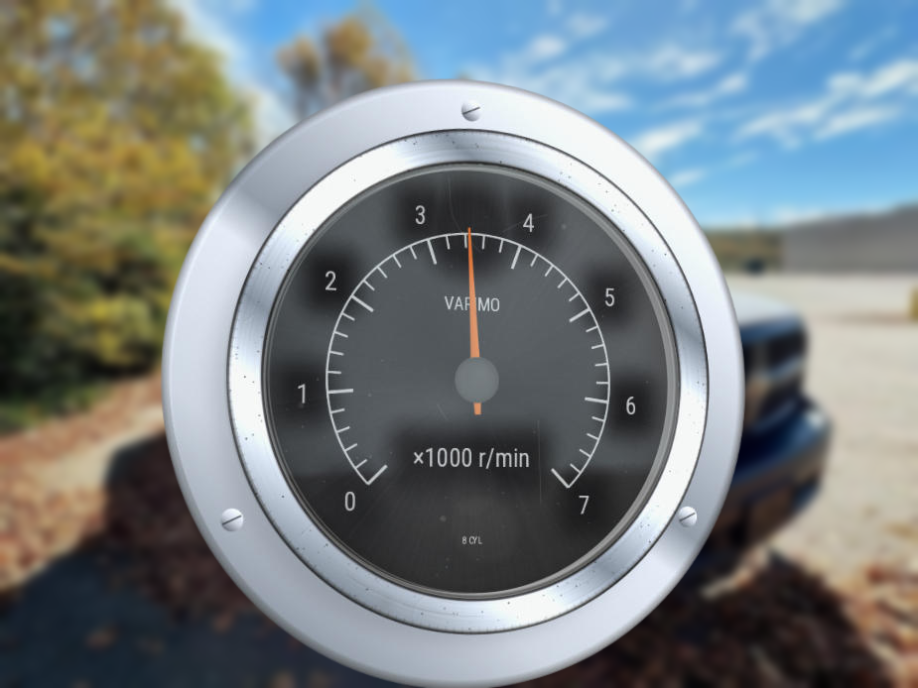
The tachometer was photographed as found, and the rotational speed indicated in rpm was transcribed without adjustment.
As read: 3400 rpm
